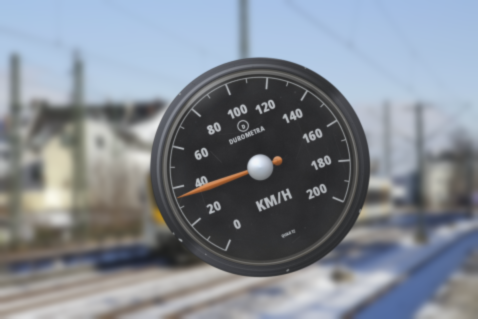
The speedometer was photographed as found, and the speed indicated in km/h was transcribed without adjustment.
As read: 35 km/h
